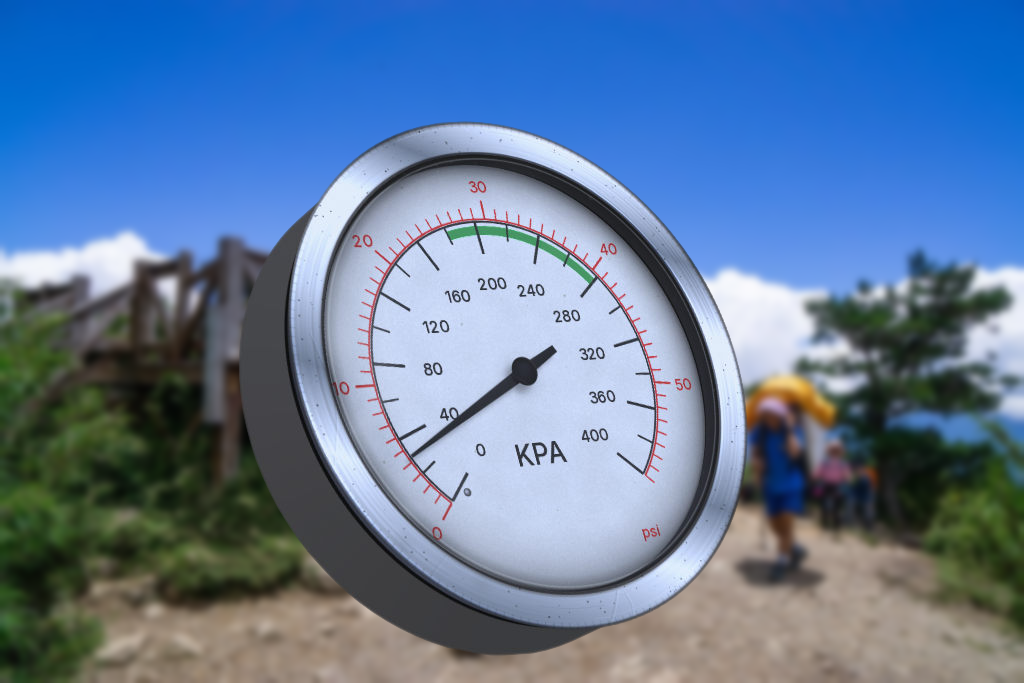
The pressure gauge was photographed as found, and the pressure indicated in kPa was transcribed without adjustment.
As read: 30 kPa
